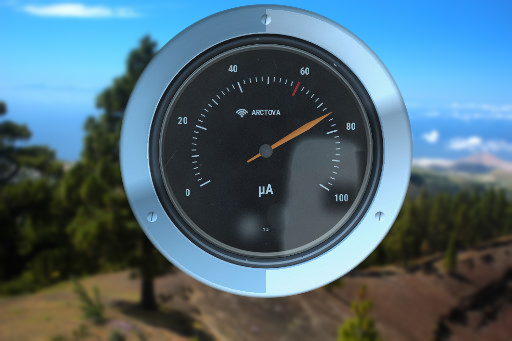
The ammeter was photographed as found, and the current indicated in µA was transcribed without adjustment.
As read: 74 µA
